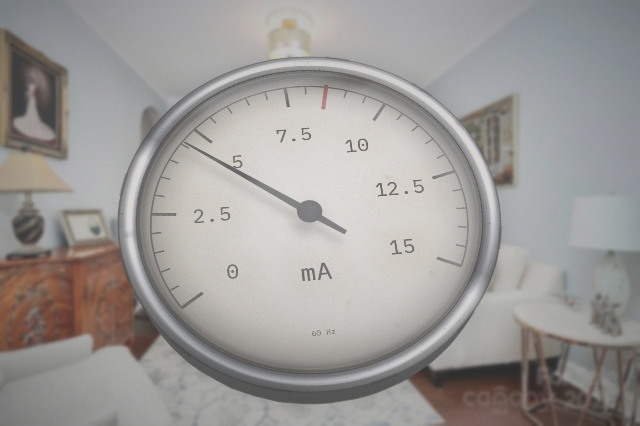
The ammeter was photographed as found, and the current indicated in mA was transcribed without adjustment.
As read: 4.5 mA
